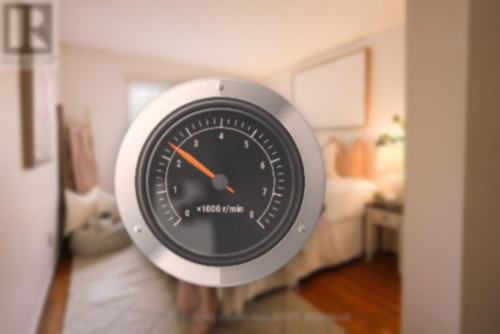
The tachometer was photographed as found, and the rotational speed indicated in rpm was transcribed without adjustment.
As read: 2400 rpm
